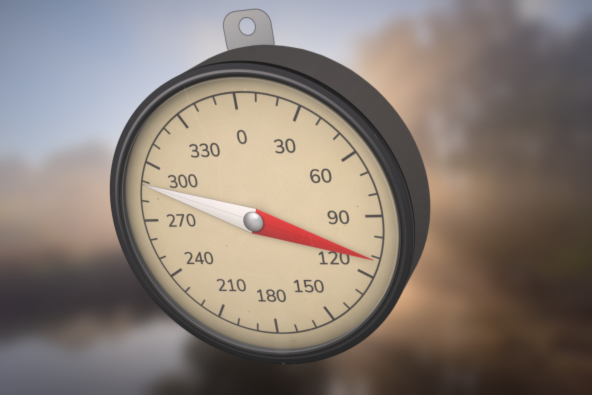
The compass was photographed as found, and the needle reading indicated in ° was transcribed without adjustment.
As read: 110 °
